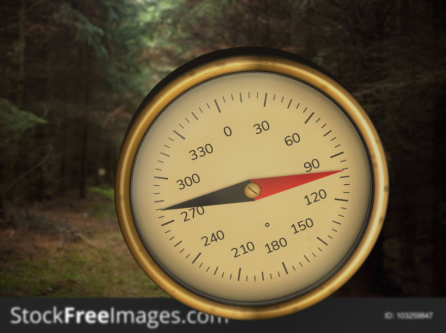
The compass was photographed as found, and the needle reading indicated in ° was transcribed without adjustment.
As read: 100 °
